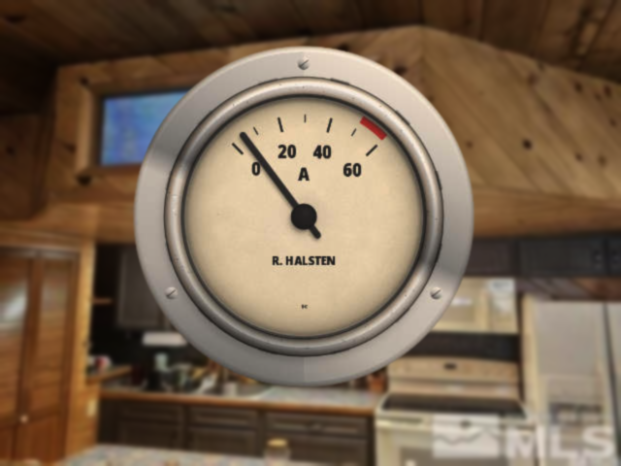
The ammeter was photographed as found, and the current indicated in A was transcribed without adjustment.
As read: 5 A
